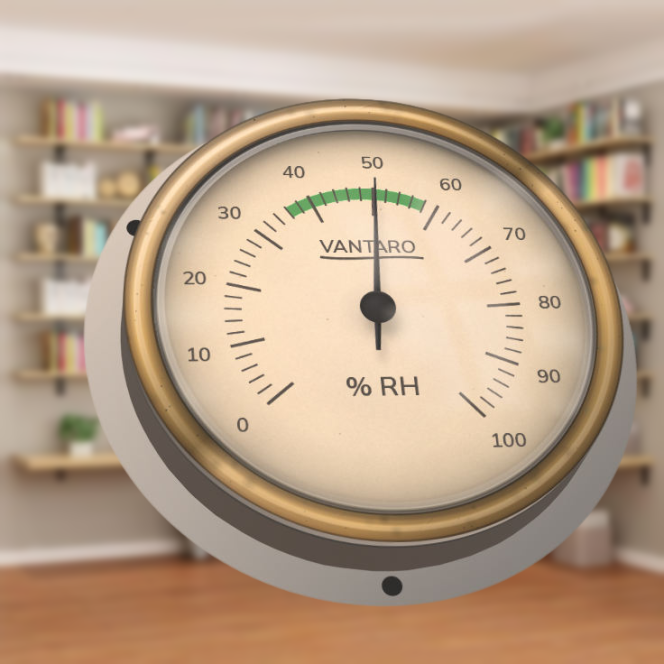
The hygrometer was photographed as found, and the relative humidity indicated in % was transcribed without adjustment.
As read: 50 %
